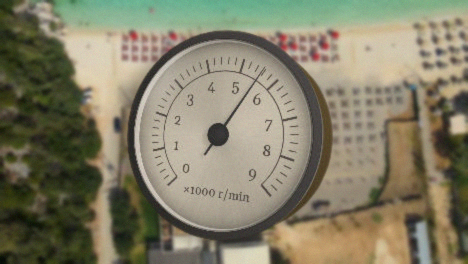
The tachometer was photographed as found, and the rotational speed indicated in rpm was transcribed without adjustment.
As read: 5600 rpm
